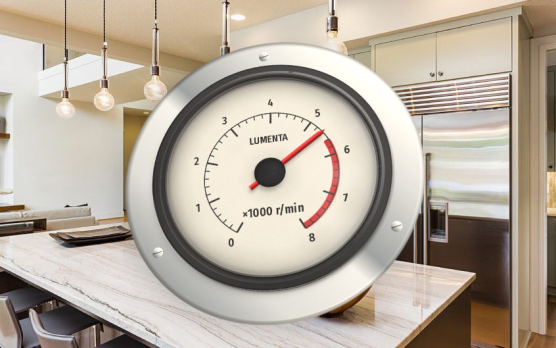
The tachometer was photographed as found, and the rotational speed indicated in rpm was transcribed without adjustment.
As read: 5400 rpm
